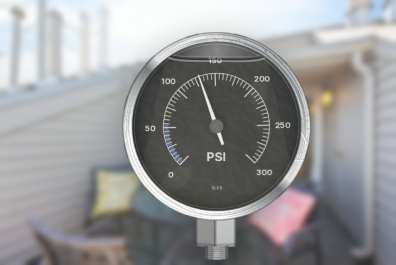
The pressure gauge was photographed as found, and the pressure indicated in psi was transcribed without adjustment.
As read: 130 psi
